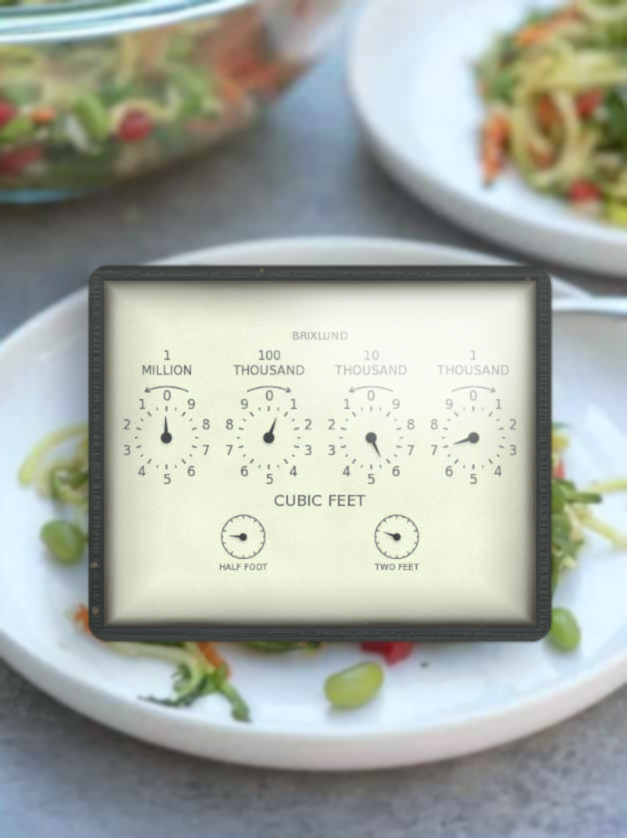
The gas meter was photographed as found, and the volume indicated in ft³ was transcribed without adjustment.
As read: 5700 ft³
